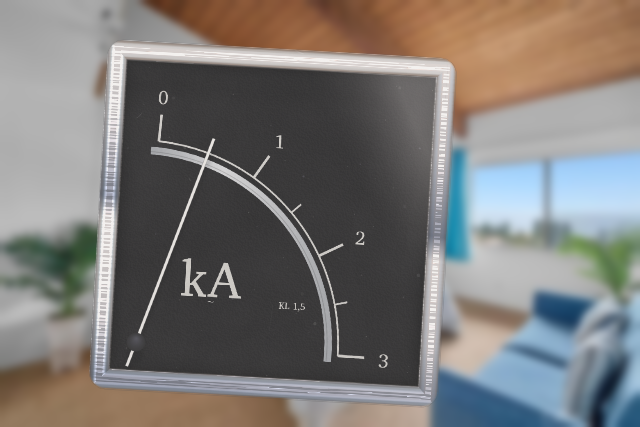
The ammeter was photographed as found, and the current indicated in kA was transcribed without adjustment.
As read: 0.5 kA
